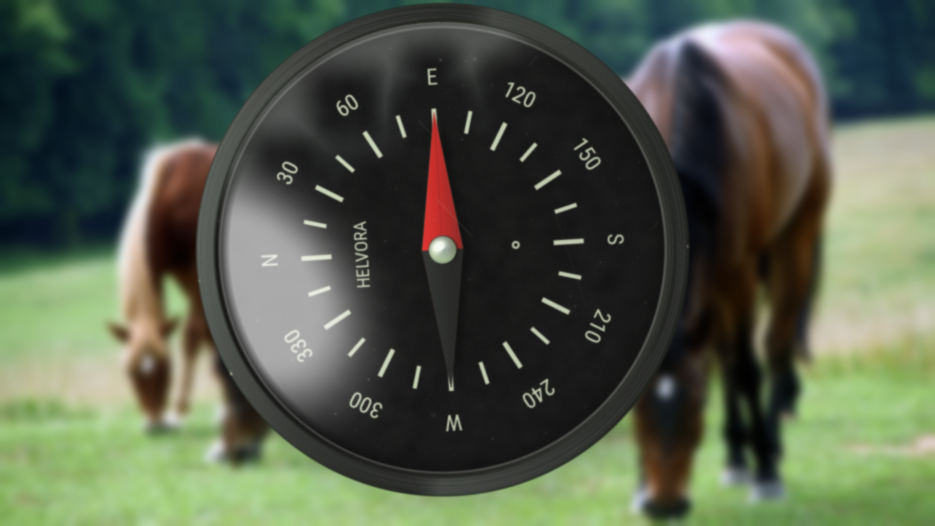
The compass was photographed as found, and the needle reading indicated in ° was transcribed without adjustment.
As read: 90 °
